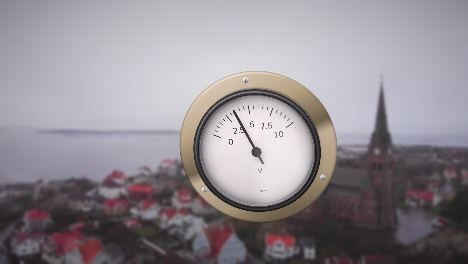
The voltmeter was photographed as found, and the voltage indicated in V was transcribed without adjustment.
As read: 3.5 V
